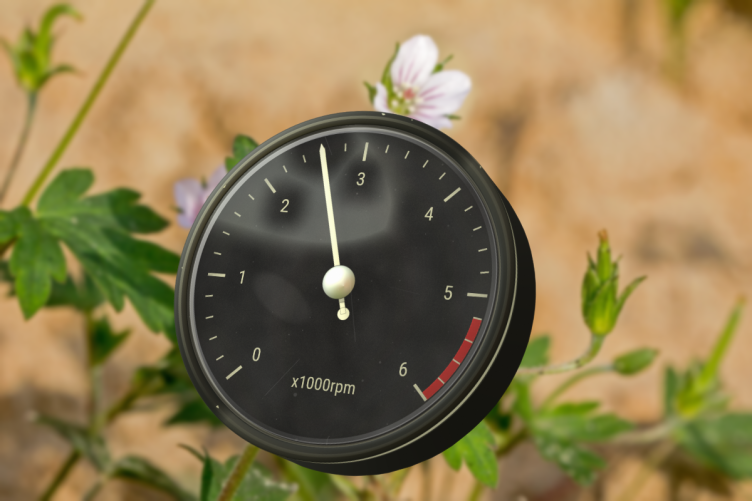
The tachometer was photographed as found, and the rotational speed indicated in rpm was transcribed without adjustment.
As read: 2600 rpm
